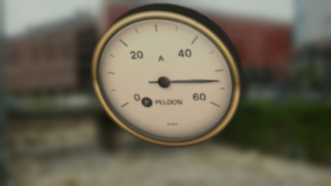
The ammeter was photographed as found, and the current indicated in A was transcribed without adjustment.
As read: 52.5 A
